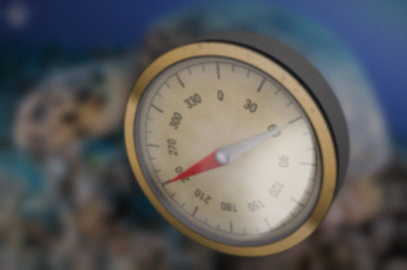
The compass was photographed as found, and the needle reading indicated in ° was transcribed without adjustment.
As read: 240 °
